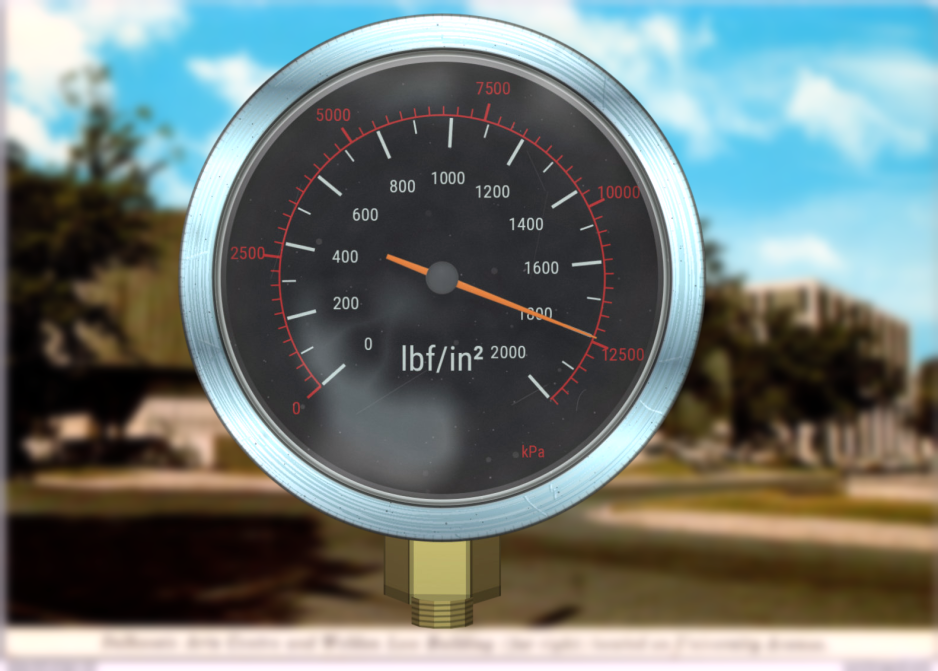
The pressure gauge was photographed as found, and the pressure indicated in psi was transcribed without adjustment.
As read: 1800 psi
